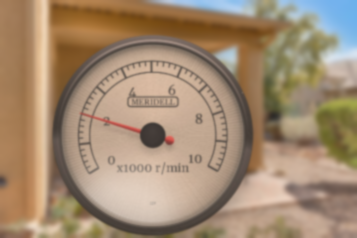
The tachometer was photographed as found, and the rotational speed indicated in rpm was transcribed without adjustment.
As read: 2000 rpm
